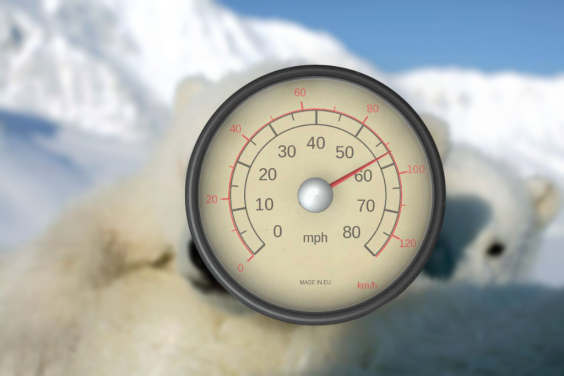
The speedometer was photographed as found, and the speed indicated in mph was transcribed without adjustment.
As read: 57.5 mph
